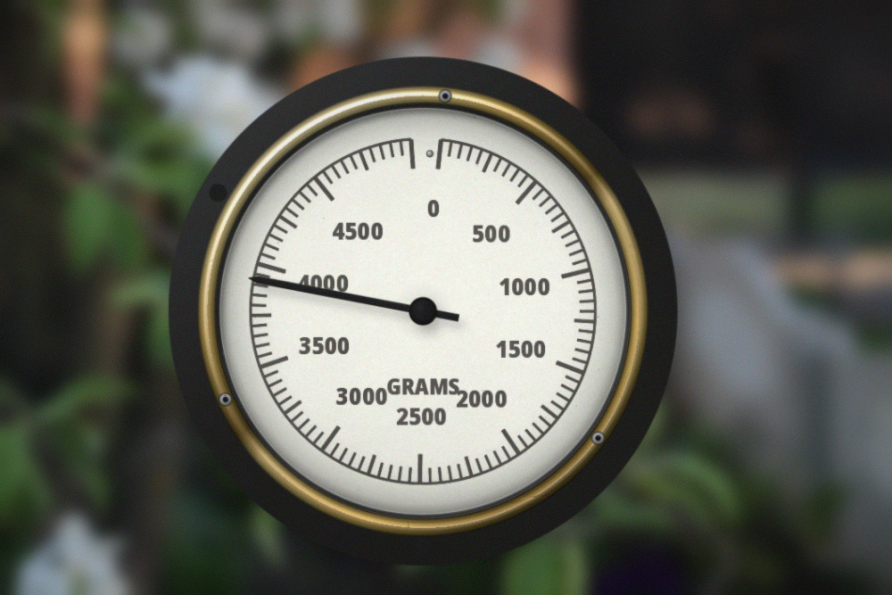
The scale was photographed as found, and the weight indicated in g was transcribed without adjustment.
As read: 3925 g
